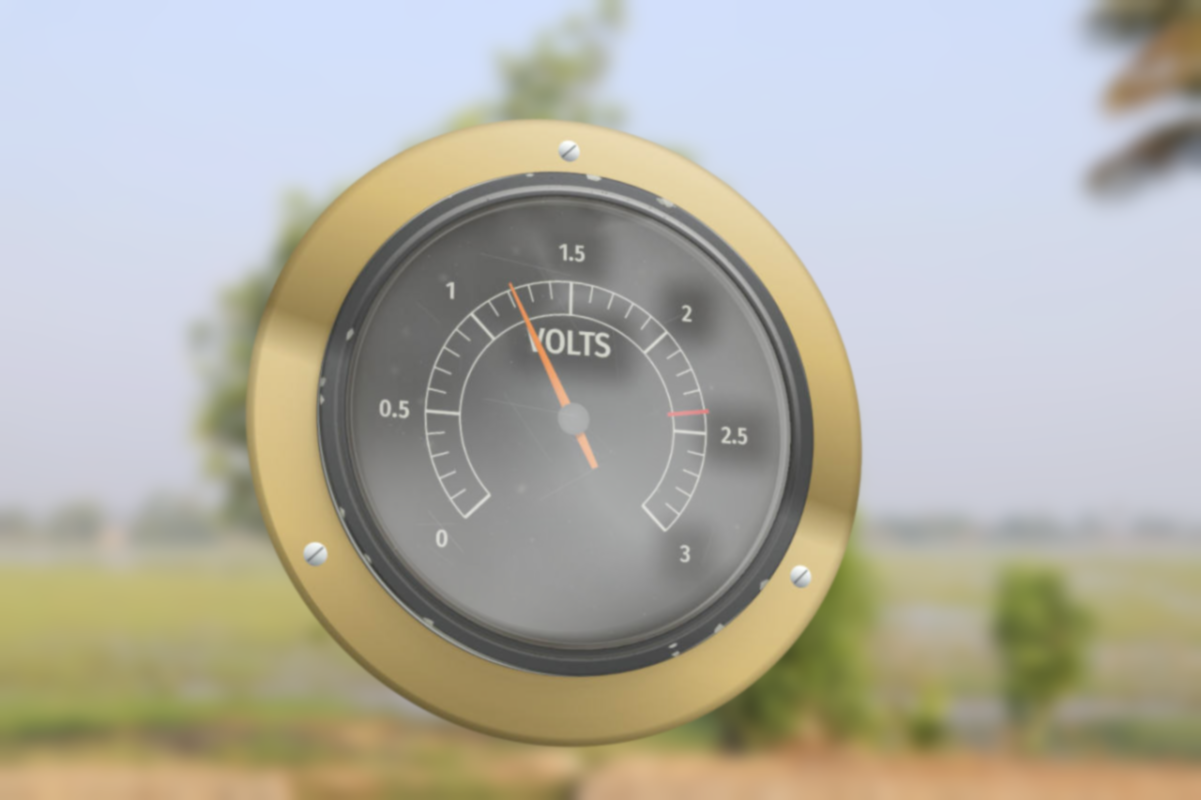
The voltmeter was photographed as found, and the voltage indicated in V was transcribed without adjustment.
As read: 1.2 V
